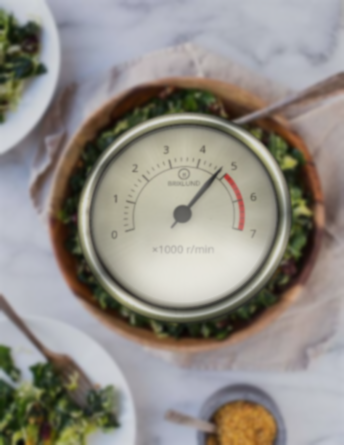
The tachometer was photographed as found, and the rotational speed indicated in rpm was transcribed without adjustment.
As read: 4800 rpm
